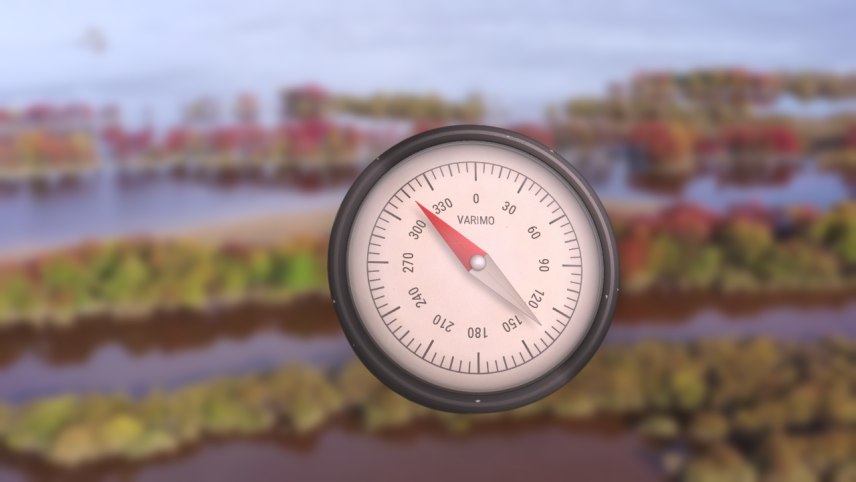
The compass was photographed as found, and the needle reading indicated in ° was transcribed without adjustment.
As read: 315 °
